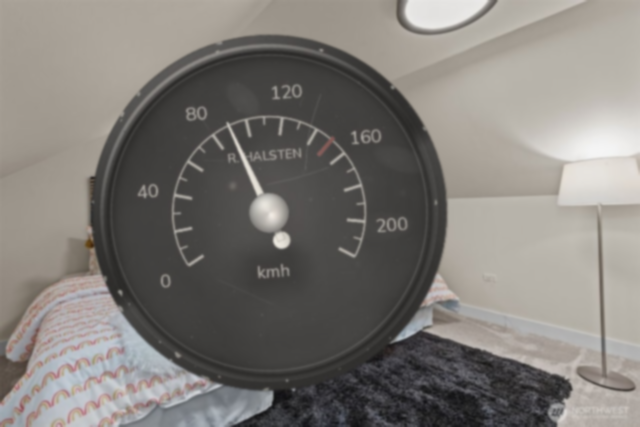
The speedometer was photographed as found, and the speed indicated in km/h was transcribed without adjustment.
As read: 90 km/h
